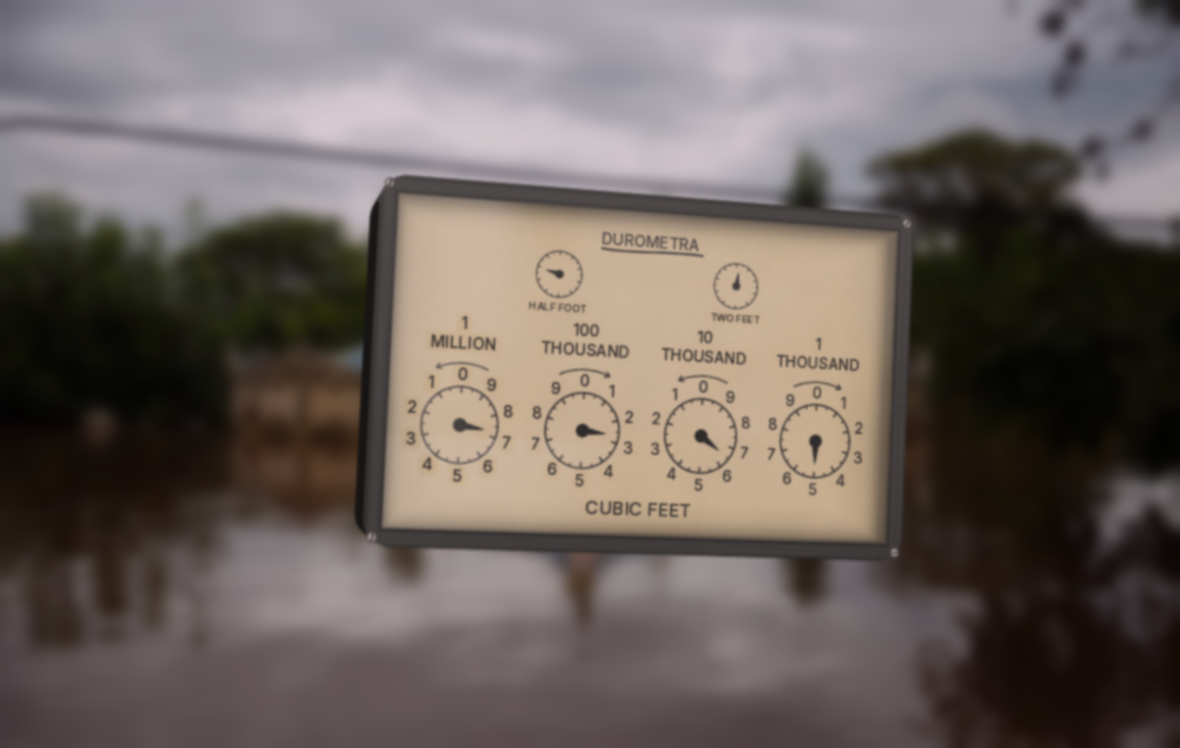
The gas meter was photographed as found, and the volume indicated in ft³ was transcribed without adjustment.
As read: 726500 ft³
